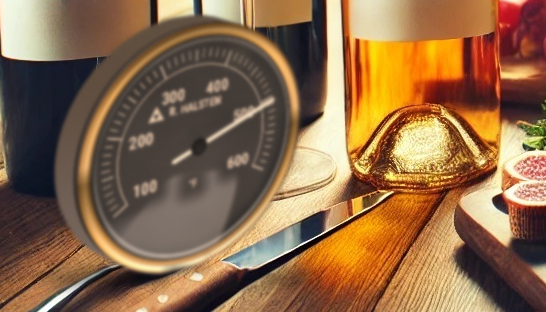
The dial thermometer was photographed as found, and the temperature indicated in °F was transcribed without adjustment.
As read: 500 °F
